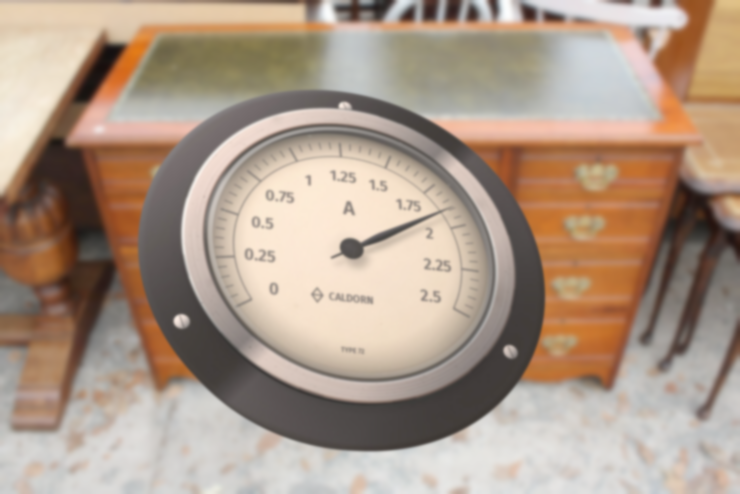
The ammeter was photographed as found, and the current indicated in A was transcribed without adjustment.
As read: 1.9 A
